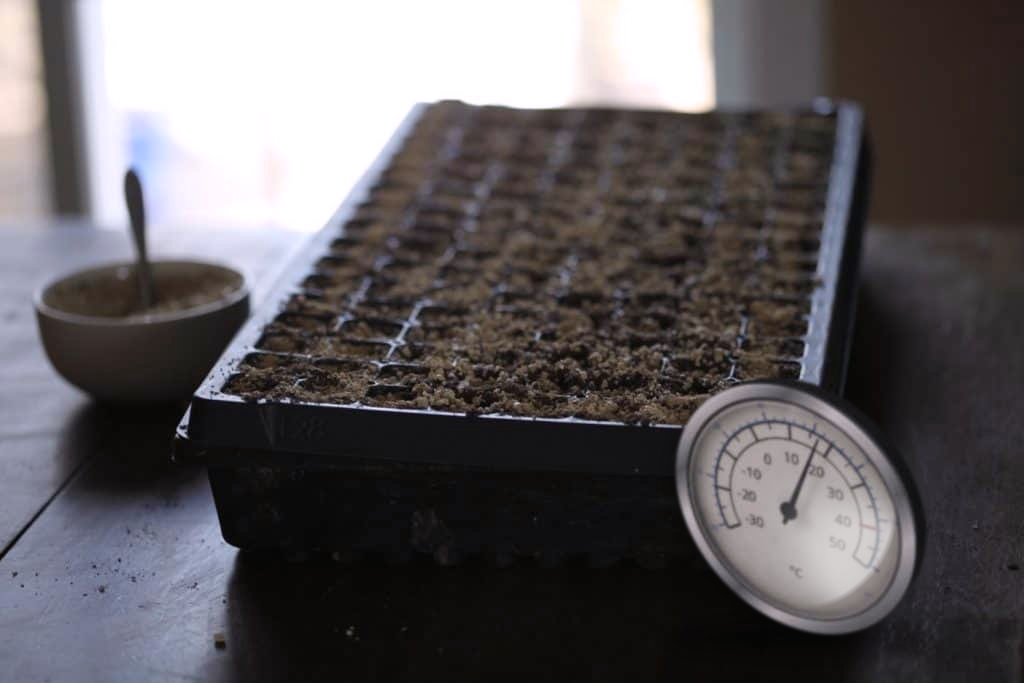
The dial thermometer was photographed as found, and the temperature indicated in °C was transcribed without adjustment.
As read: 17.5 °C
